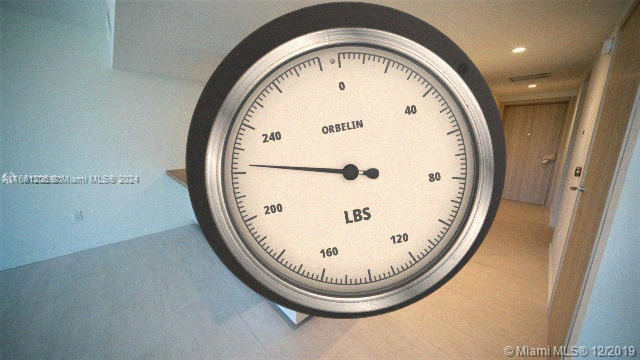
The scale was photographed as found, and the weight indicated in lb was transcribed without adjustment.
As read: 224 lb
